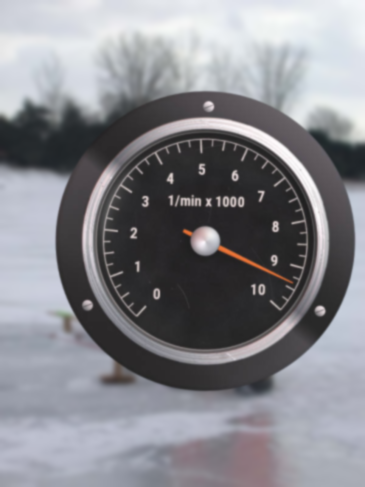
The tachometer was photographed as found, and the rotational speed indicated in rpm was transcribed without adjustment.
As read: 9375 rpm
